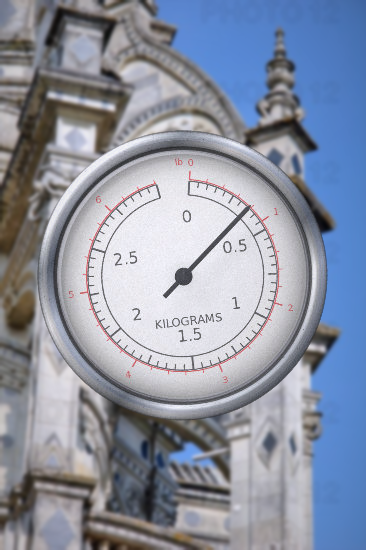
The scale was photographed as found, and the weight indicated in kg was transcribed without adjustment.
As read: 0.35 kg
